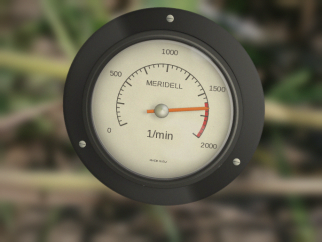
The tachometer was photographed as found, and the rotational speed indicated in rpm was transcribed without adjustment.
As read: 1650 rpm
